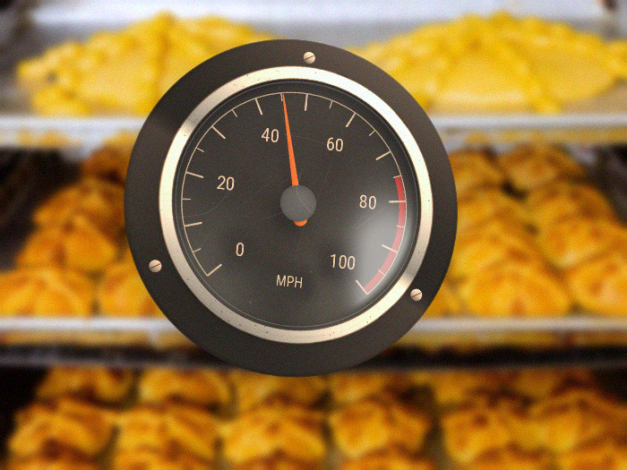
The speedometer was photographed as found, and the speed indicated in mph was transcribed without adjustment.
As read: 45 mph
